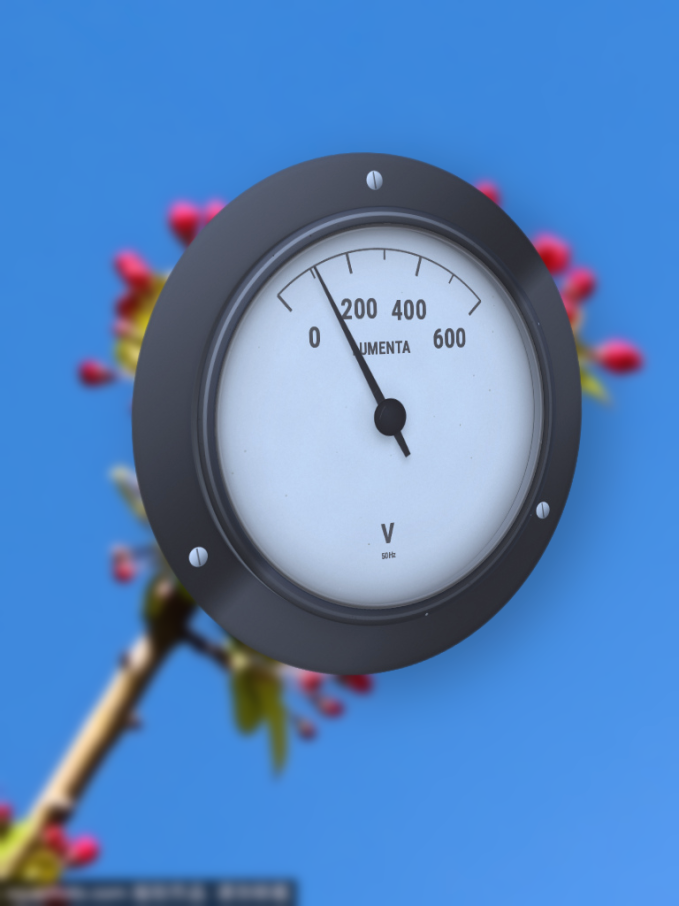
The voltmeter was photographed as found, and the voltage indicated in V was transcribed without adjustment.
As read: 100 V
